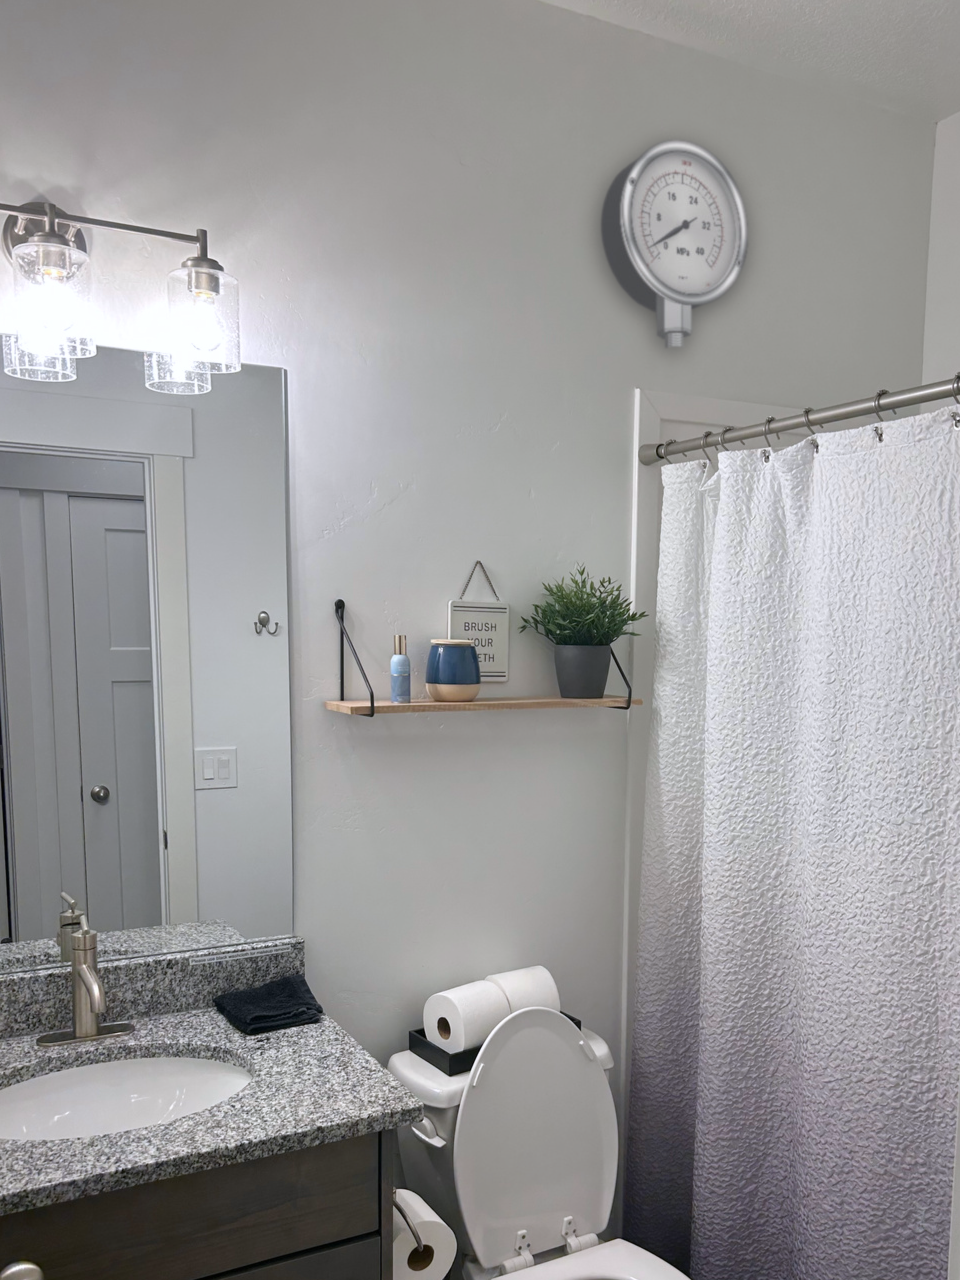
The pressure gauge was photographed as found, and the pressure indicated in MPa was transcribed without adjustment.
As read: 2 MPa
